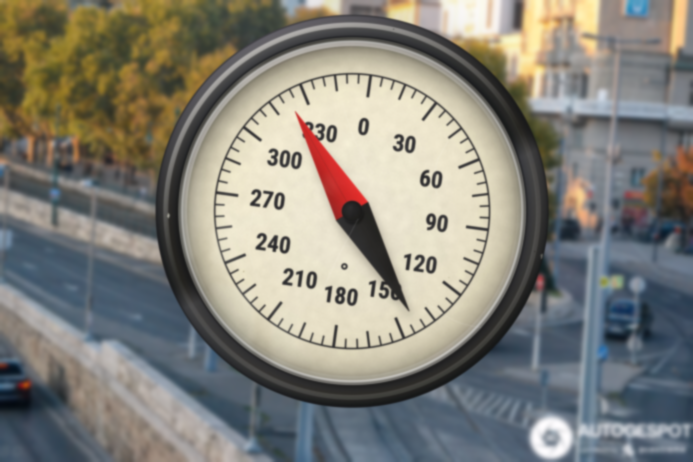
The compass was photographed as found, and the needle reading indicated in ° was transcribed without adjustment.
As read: 322.5 °
